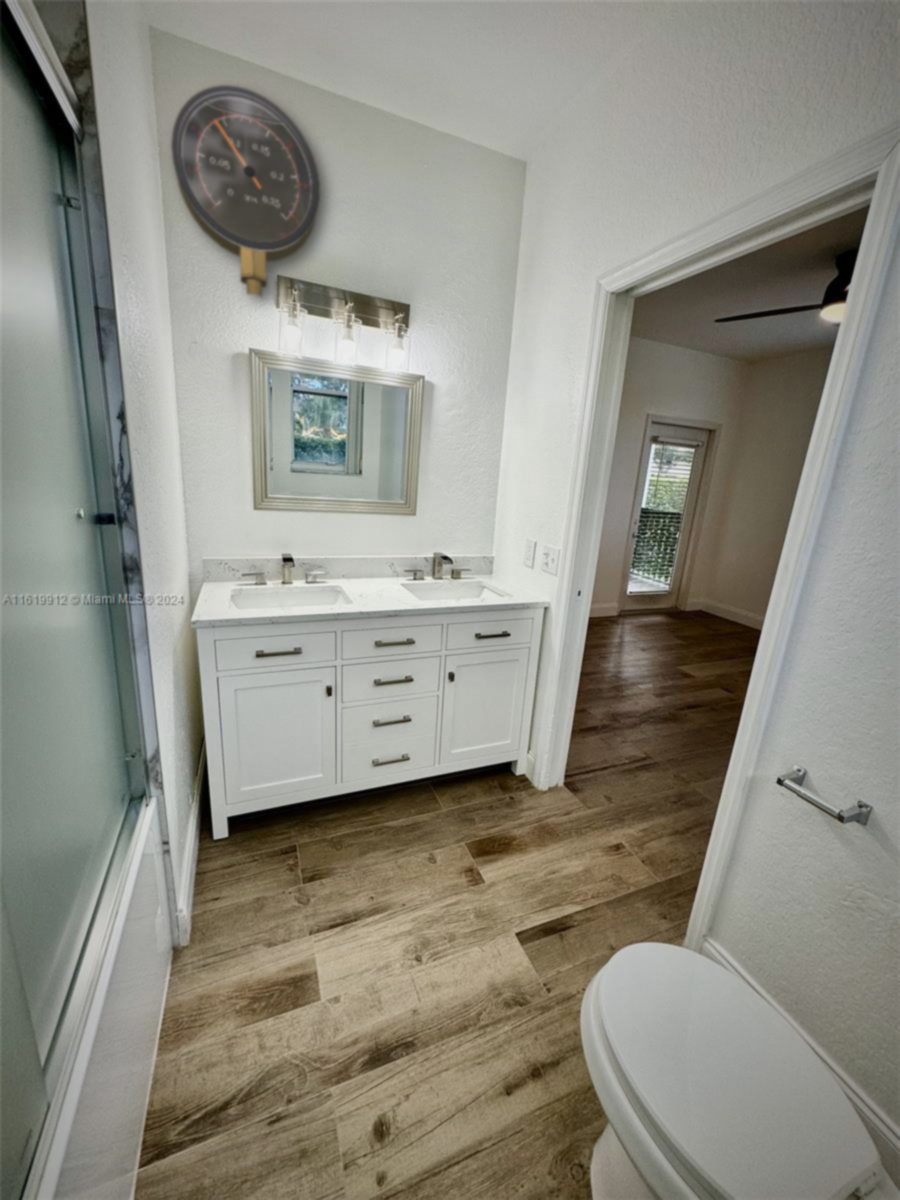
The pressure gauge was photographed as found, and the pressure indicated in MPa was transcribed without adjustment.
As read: 0.09 MPa
